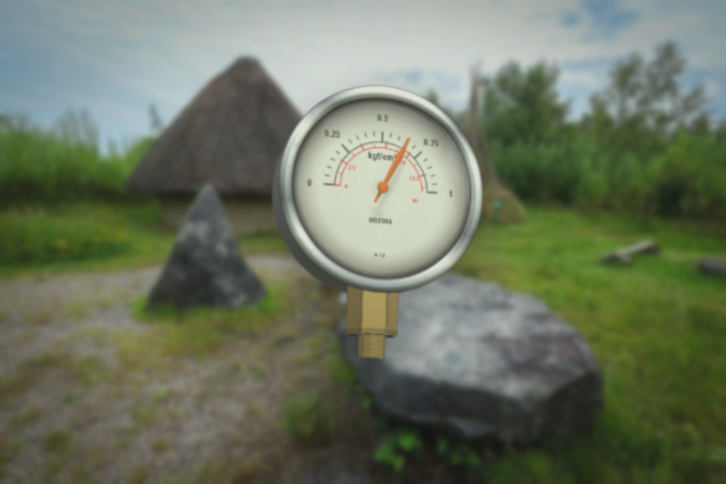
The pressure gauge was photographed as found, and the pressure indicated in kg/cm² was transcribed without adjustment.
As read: 0.65 kg/cm²
